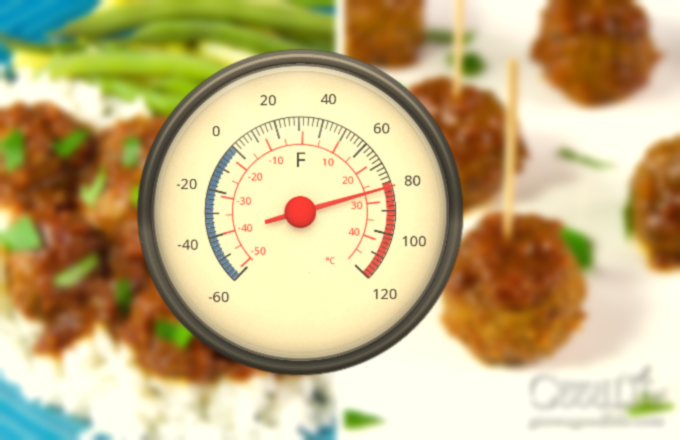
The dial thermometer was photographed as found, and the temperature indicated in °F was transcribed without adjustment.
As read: 80 °F
